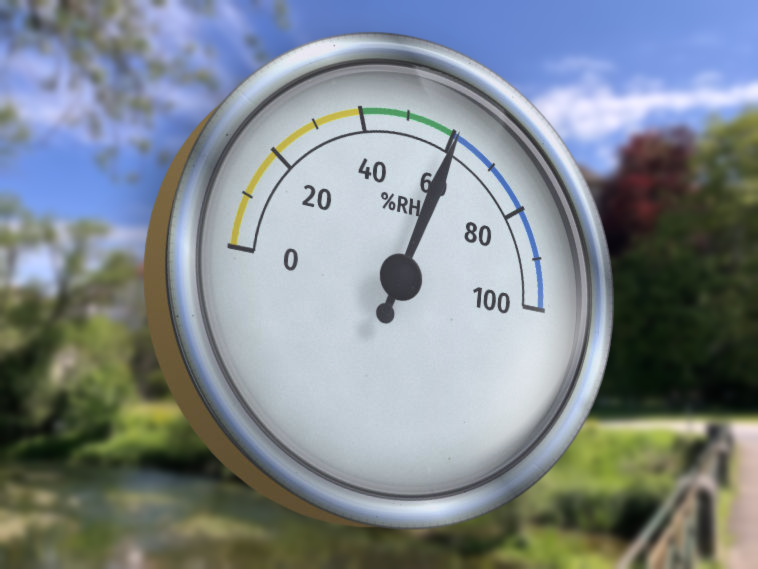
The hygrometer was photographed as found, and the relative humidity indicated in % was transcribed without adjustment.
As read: 60 %
